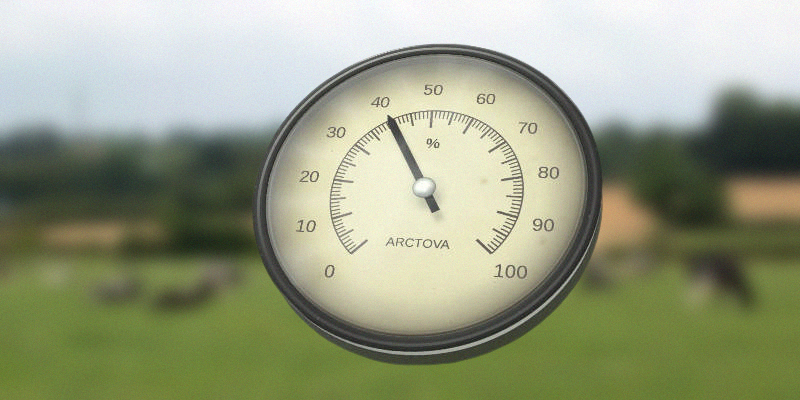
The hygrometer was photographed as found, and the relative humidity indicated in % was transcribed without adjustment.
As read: 40 %
